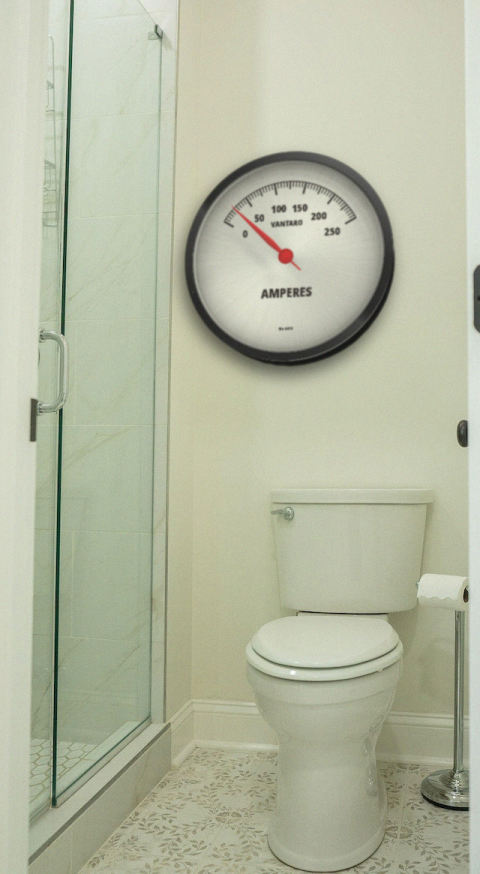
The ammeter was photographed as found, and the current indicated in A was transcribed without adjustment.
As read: 25 A
